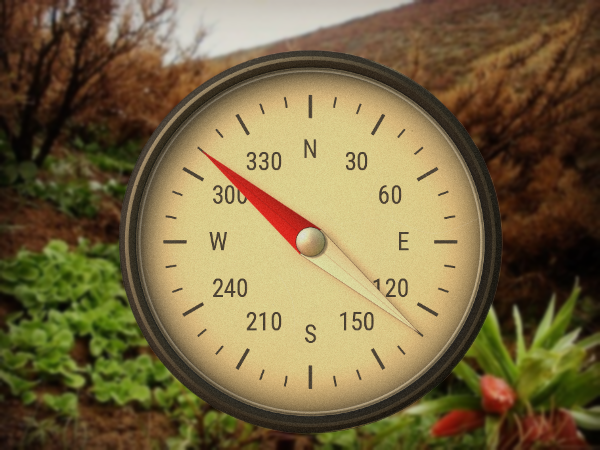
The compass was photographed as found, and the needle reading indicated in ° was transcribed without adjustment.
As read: 310 °
